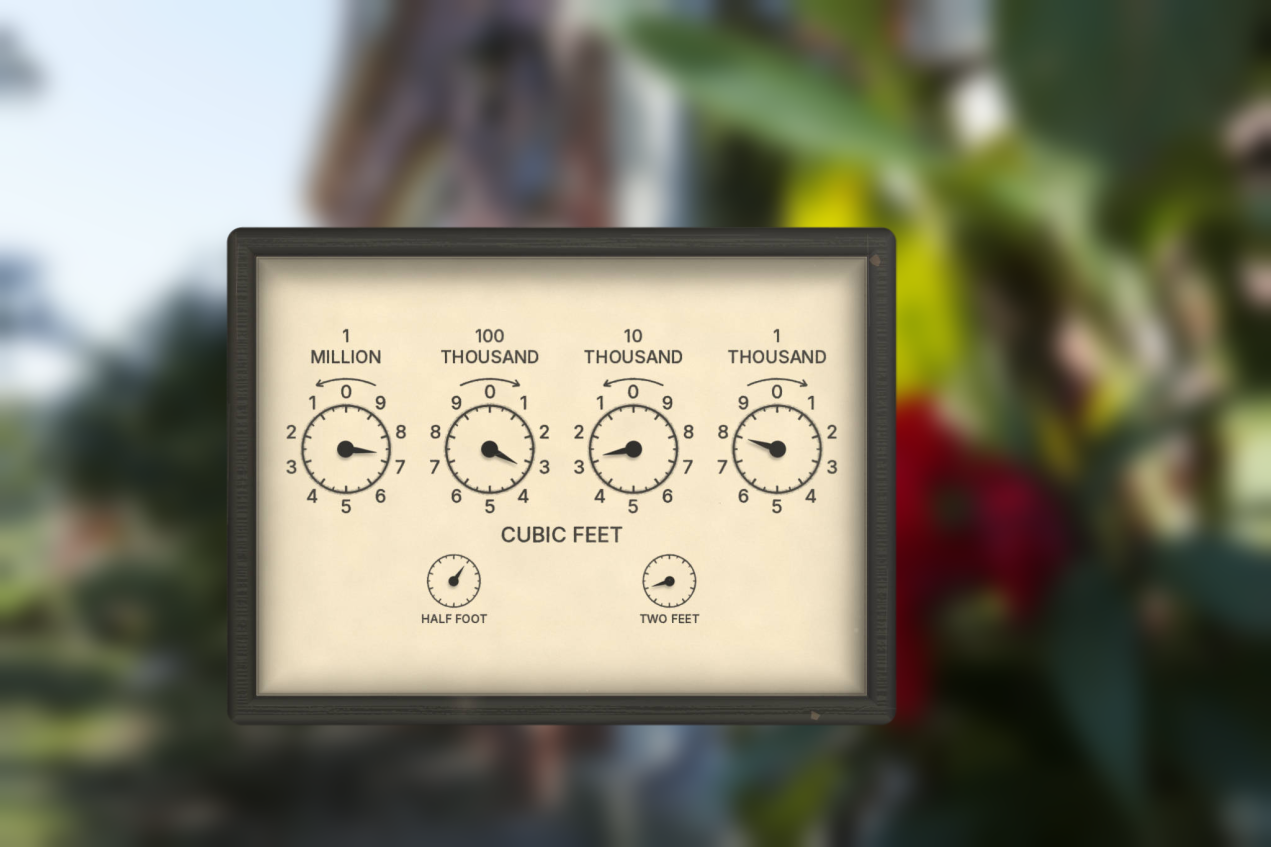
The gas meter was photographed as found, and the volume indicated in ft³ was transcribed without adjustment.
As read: 732800 ft³
